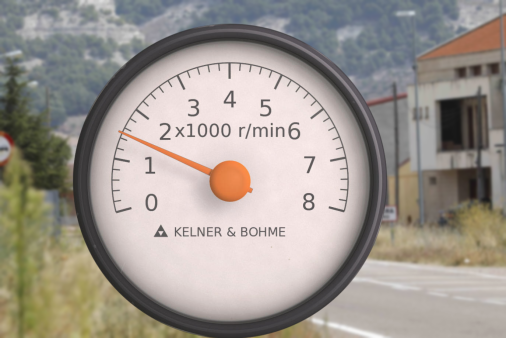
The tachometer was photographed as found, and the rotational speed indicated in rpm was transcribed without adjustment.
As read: 1500 rpm
